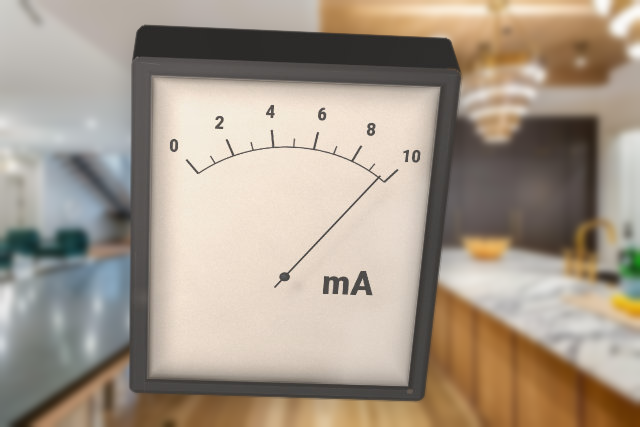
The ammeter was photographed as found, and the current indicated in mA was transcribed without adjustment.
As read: 9.5 mA
